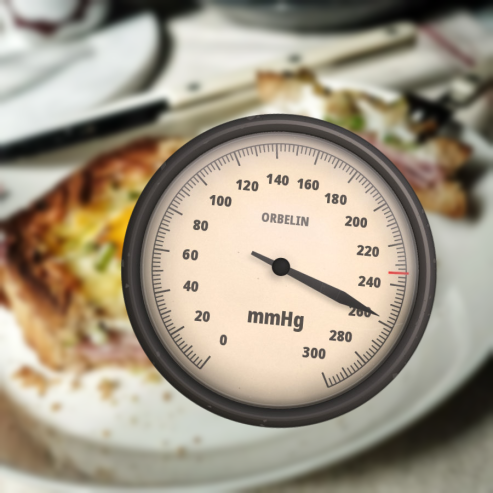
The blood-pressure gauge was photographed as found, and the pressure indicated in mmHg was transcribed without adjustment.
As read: 258 mmHg
